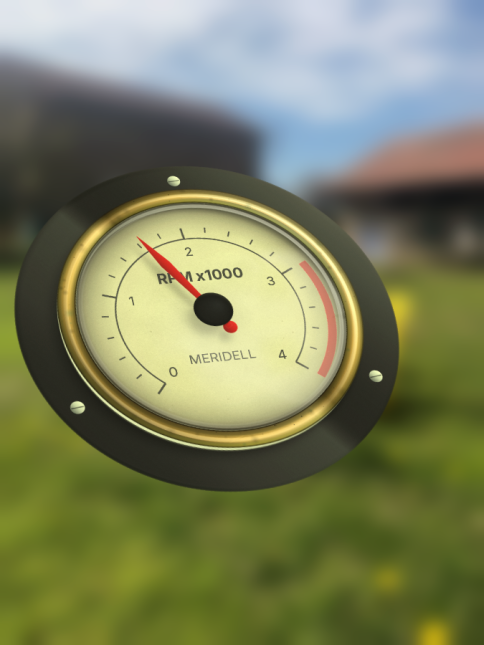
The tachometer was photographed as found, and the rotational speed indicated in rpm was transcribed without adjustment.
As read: 1600 rpm
